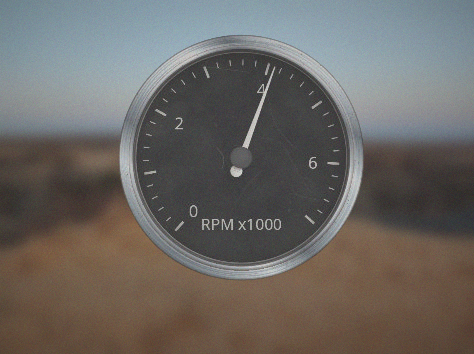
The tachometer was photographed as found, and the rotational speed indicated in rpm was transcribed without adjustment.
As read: 4100 rpm
